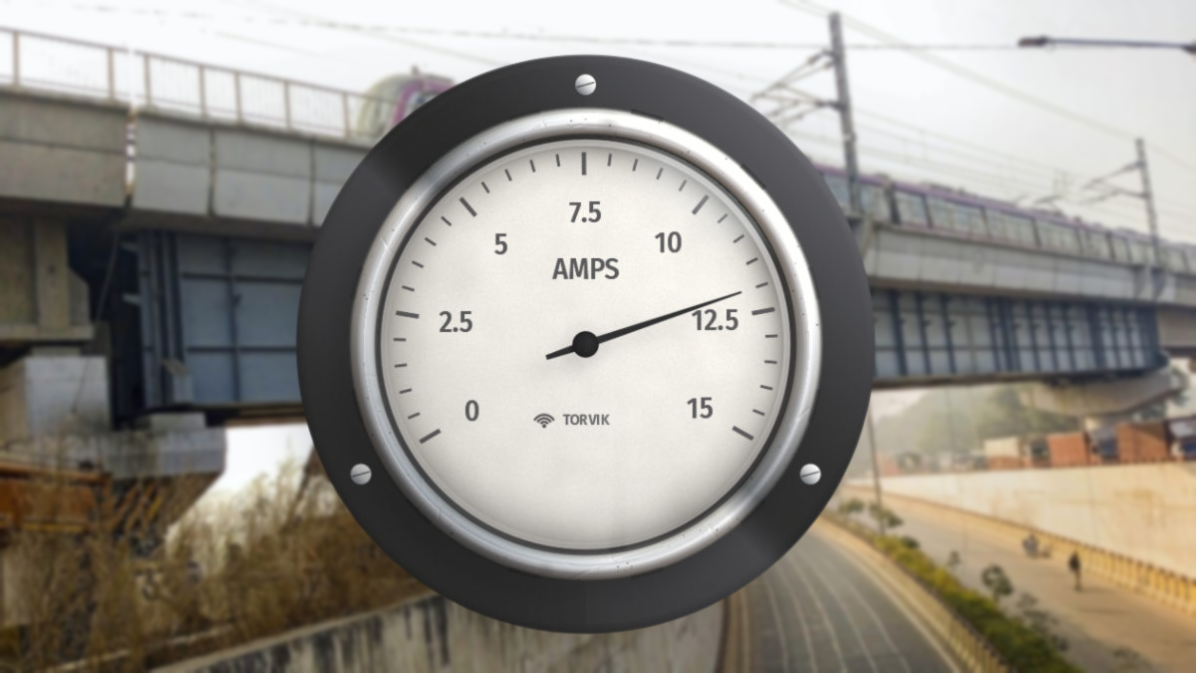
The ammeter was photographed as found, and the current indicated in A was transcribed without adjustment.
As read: 12 A
